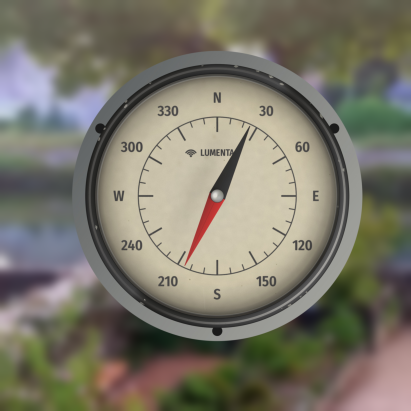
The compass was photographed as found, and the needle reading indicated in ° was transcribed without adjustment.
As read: 205 °
